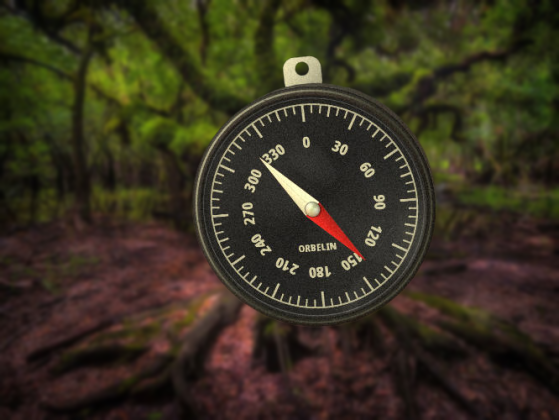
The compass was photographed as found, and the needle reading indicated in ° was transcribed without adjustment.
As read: 140 °
